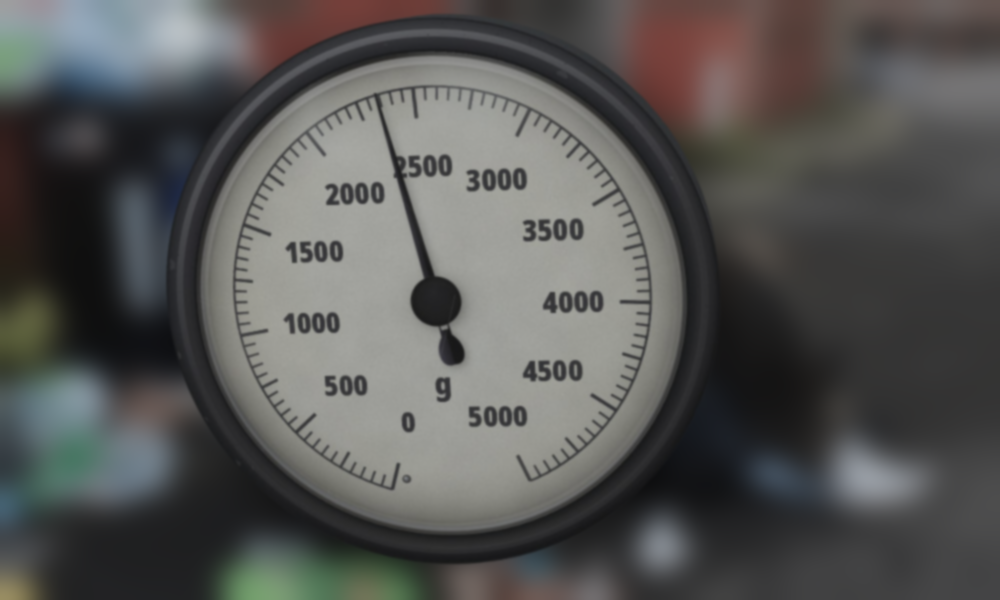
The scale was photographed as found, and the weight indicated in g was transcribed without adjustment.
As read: 2350 g
